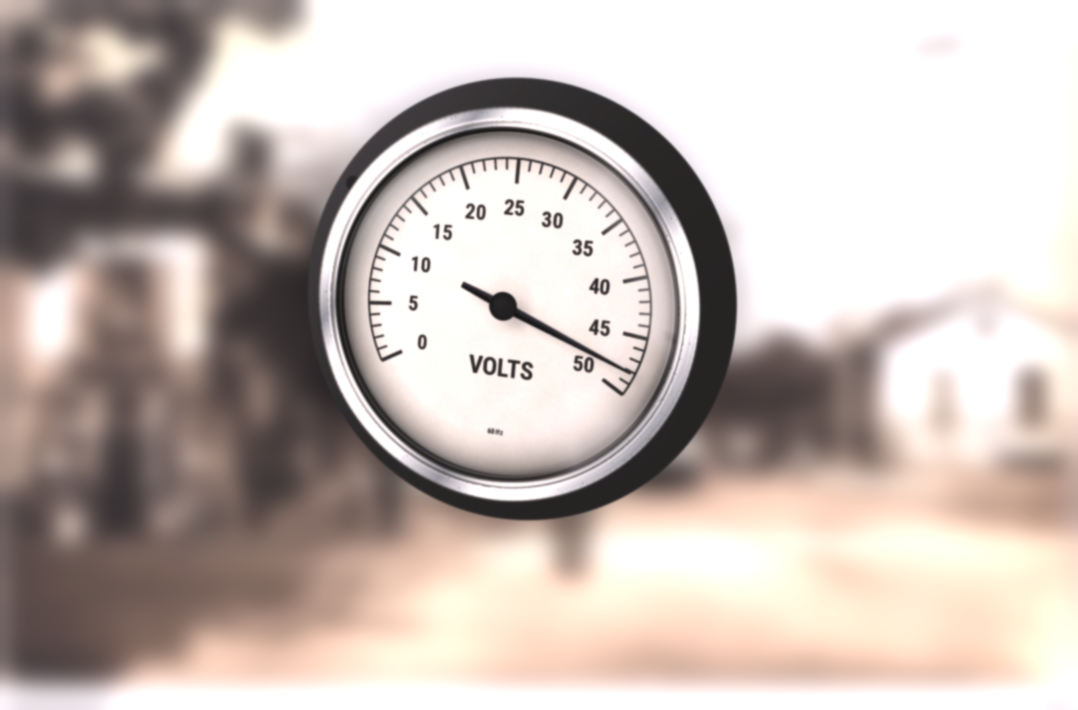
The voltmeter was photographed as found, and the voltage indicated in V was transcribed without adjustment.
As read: 48 V
